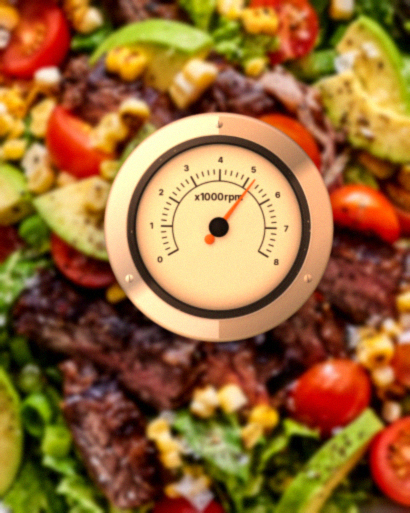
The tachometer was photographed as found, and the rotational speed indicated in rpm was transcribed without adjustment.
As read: 5200 rpm
